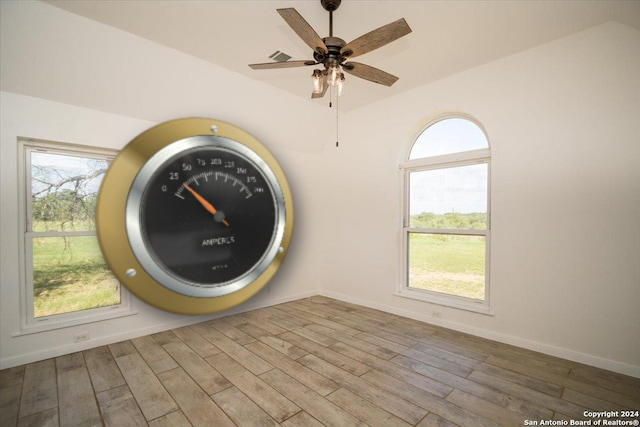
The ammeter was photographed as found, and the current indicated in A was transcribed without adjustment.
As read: 25 A
